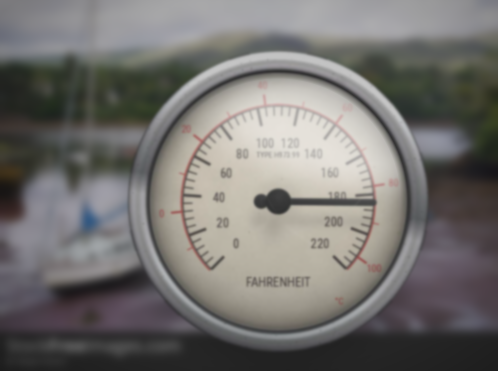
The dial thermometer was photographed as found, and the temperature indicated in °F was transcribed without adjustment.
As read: 184 °F
